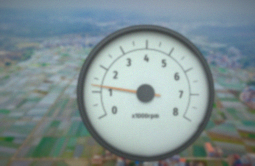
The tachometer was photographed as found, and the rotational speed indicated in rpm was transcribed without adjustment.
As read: 1250 rpm
